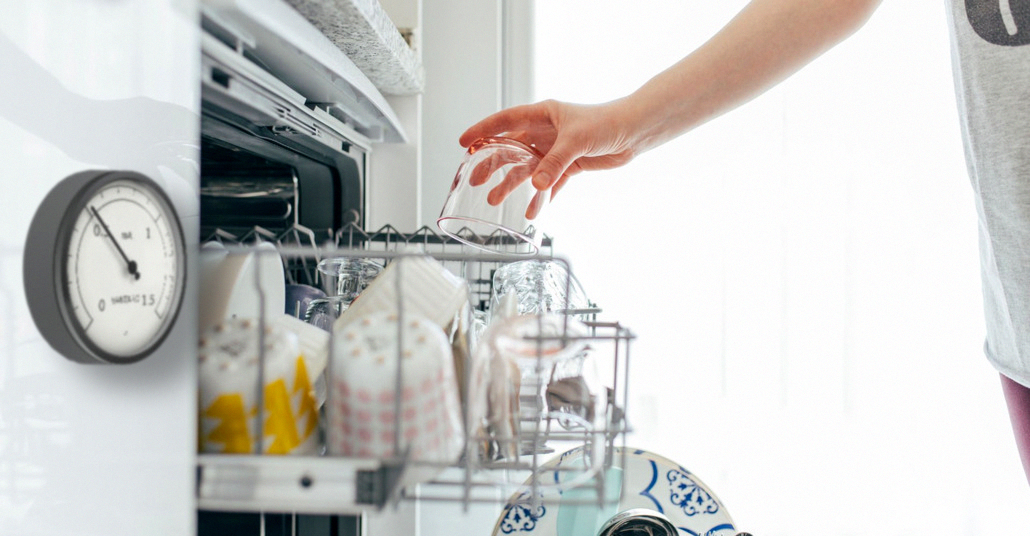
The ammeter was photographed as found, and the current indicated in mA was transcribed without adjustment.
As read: 0.5 mA
